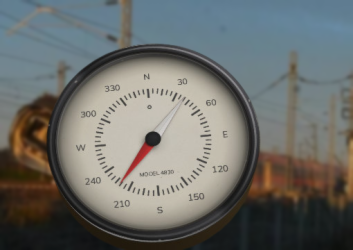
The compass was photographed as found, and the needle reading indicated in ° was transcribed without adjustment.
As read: 220 °
